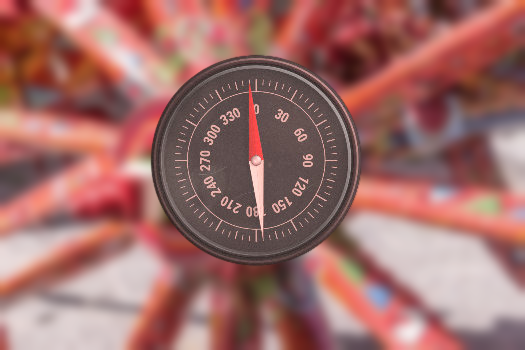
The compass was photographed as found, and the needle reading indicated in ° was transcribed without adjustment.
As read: 355 °
